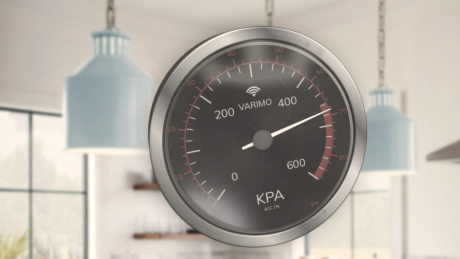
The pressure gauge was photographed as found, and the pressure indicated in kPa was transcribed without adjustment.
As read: 470 kPa
